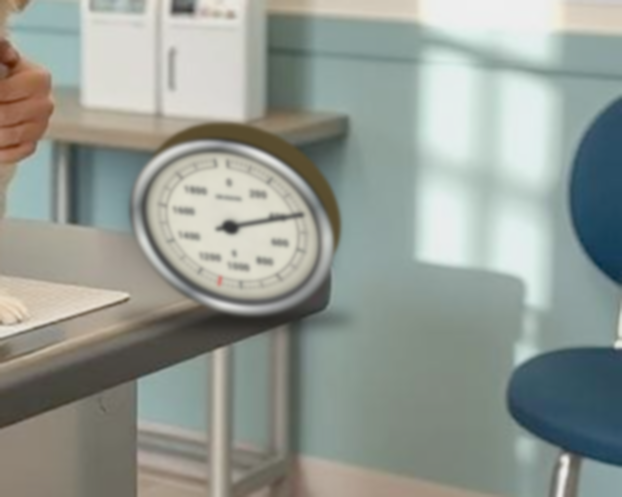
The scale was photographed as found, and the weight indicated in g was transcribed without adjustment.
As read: 400 g
